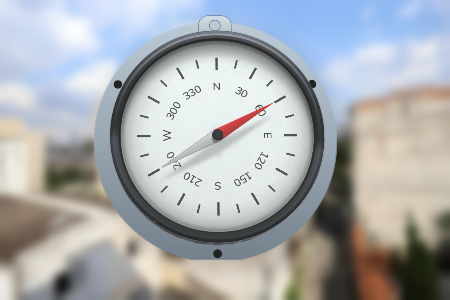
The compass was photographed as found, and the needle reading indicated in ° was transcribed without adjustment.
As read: 60 °
